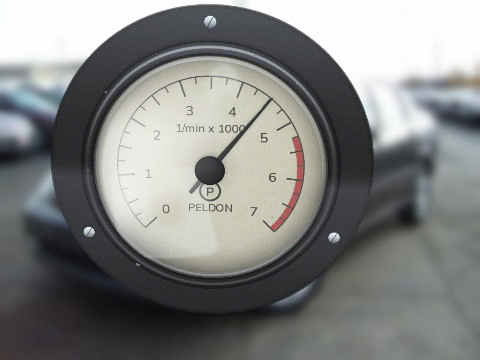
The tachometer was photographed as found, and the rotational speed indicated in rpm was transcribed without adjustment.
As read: 4500 rpm
